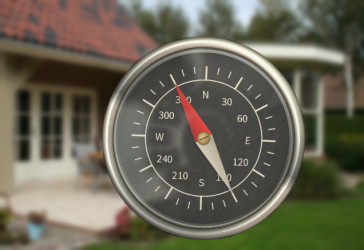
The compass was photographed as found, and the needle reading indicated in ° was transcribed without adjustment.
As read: 330 °
